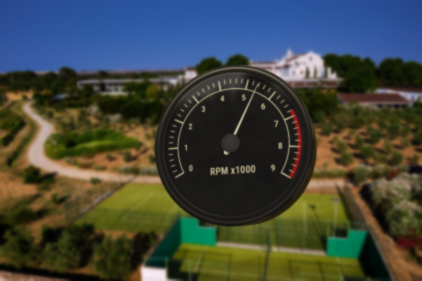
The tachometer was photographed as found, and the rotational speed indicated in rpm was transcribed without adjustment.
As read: 5400 rpm
